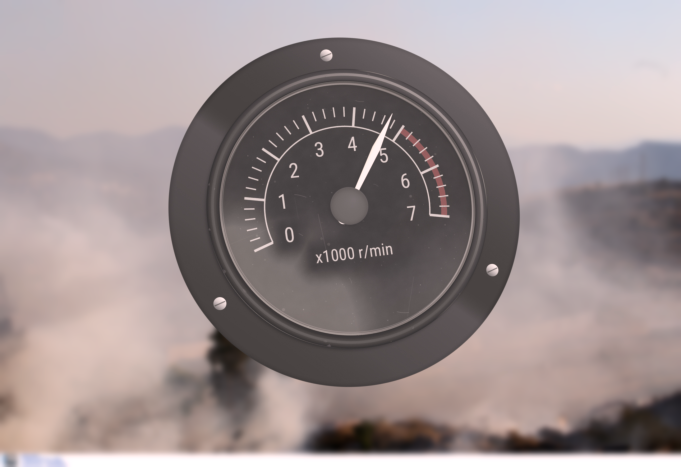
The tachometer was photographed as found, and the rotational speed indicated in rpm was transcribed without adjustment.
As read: 4700 rpm
